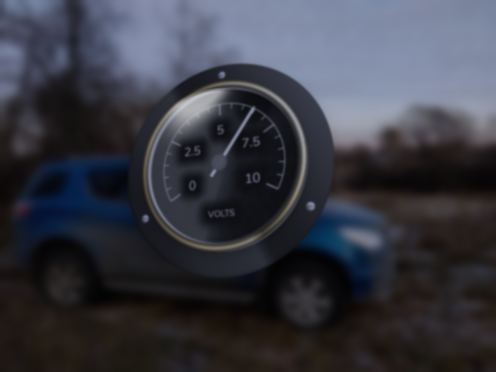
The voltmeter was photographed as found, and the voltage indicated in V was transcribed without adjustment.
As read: 6.5 V
